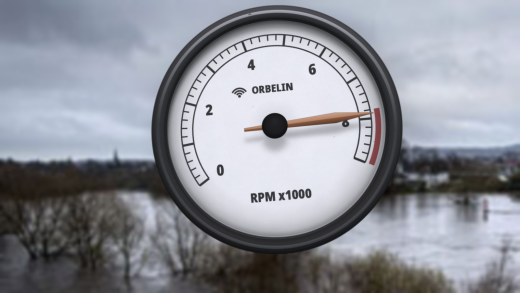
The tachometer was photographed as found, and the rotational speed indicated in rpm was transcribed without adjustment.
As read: 7900 rpm
